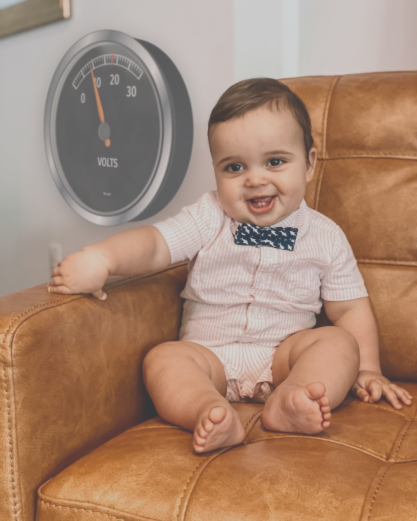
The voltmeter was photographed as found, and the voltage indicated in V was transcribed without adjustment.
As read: 10 V
